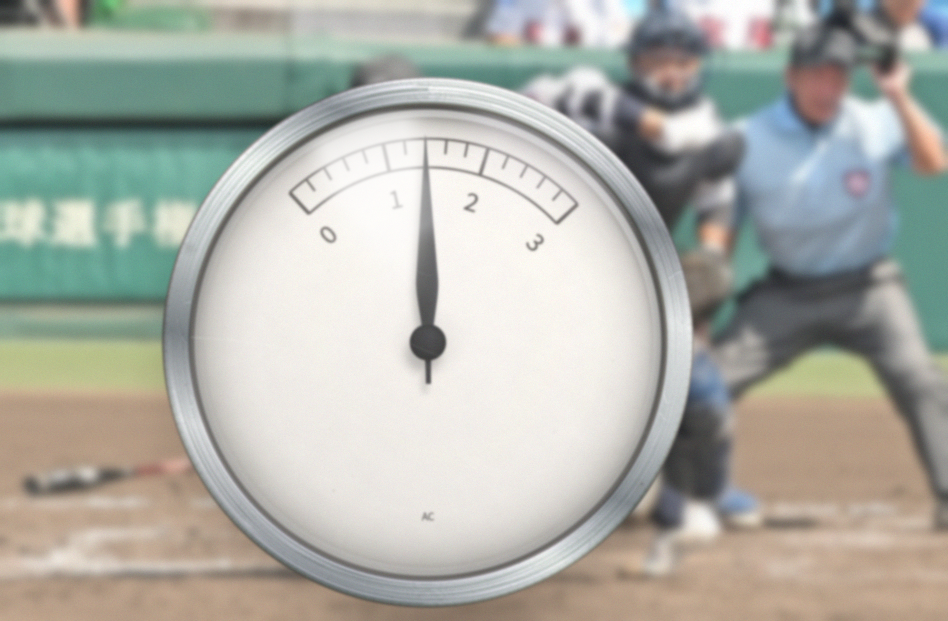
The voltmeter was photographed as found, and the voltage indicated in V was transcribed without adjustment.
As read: 1.4 V
